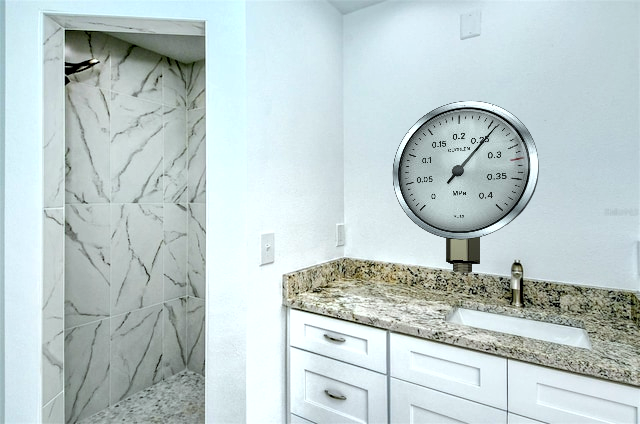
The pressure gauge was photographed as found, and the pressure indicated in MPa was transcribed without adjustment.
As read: 0.26 MPa
